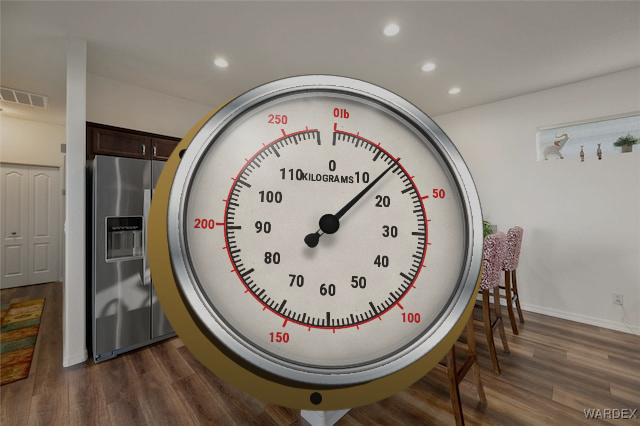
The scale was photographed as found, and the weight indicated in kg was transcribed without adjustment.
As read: 14 kg
